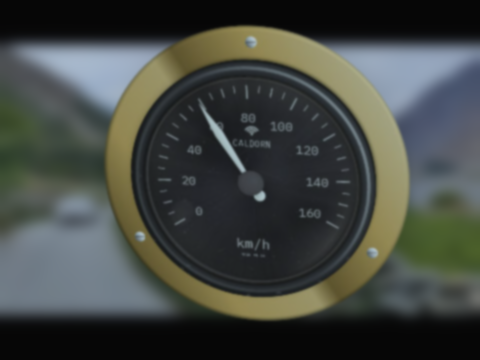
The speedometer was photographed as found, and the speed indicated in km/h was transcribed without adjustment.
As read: 60 km/h
